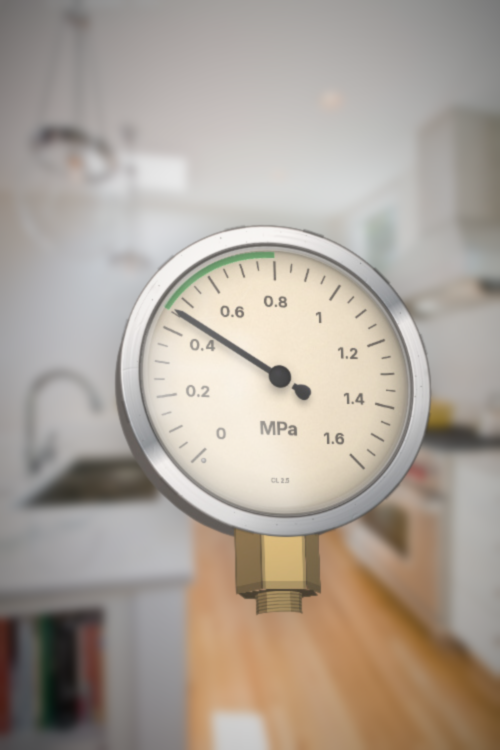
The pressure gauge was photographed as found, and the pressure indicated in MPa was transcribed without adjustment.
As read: 0.45 MPa
